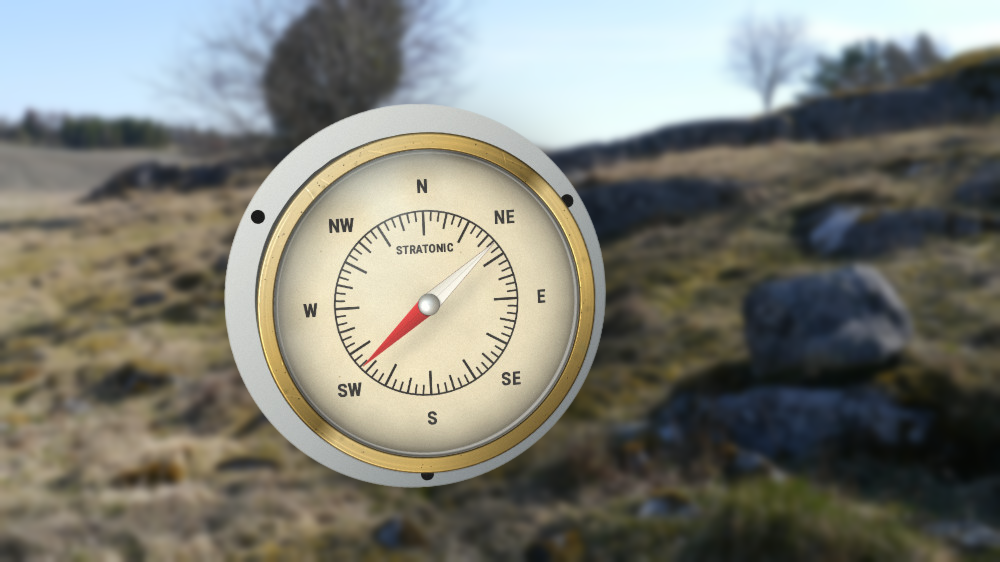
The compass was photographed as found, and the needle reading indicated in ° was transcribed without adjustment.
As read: 230 °
